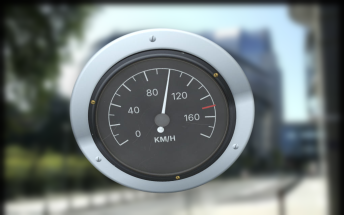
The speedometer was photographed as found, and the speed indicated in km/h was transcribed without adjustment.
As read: 100 km/h
